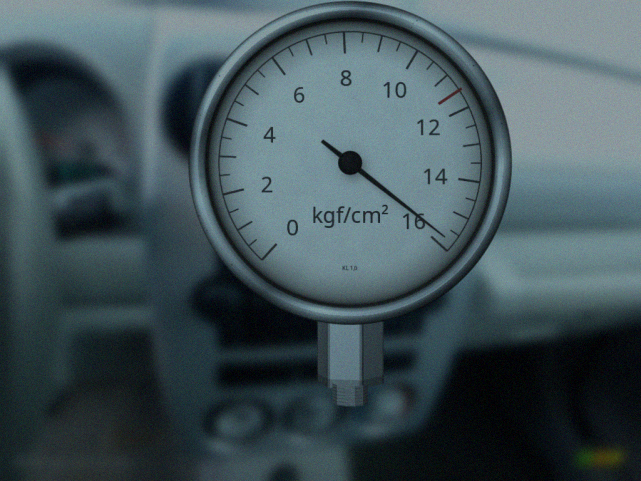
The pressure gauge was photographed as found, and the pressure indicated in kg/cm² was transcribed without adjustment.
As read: 15.75 kg/cm²
